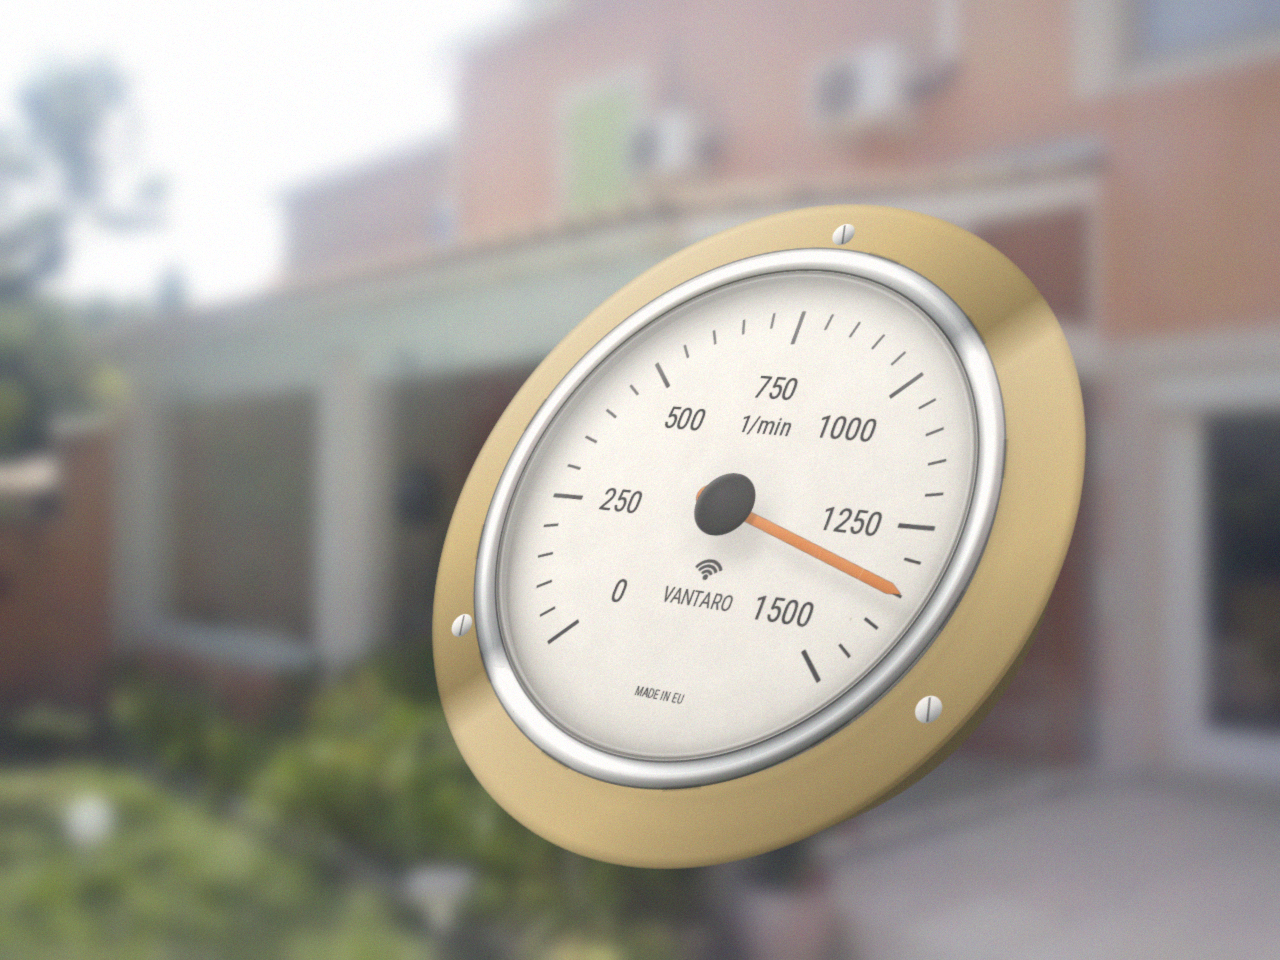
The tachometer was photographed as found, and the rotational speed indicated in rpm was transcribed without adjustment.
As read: 1350 rpm
